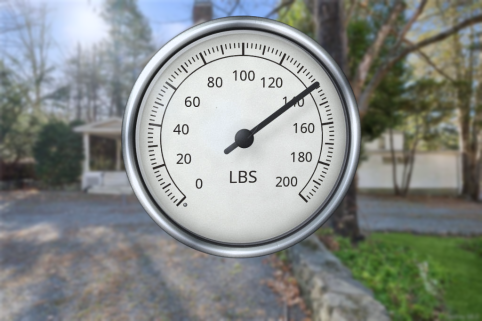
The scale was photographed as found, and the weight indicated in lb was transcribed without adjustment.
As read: 140 lb
